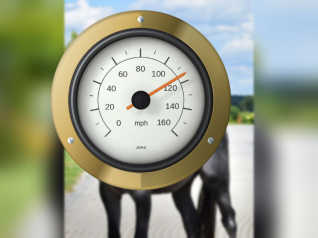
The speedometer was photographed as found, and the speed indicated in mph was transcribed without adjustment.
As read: 115 mph
